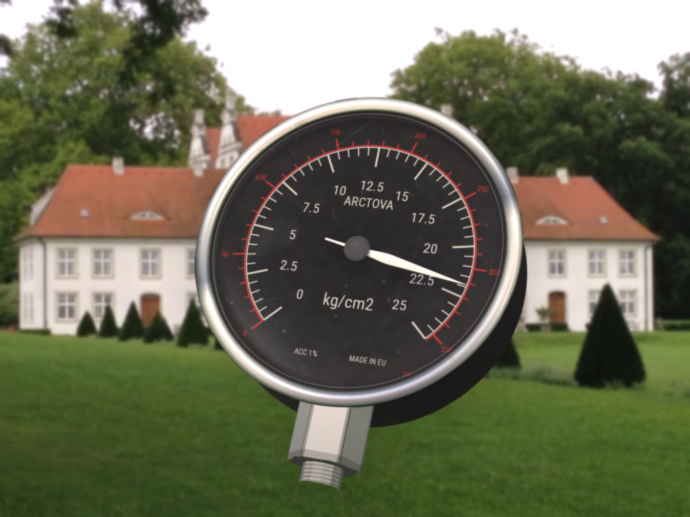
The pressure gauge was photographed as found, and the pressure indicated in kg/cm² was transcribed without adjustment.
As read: 22 kg/cm²
